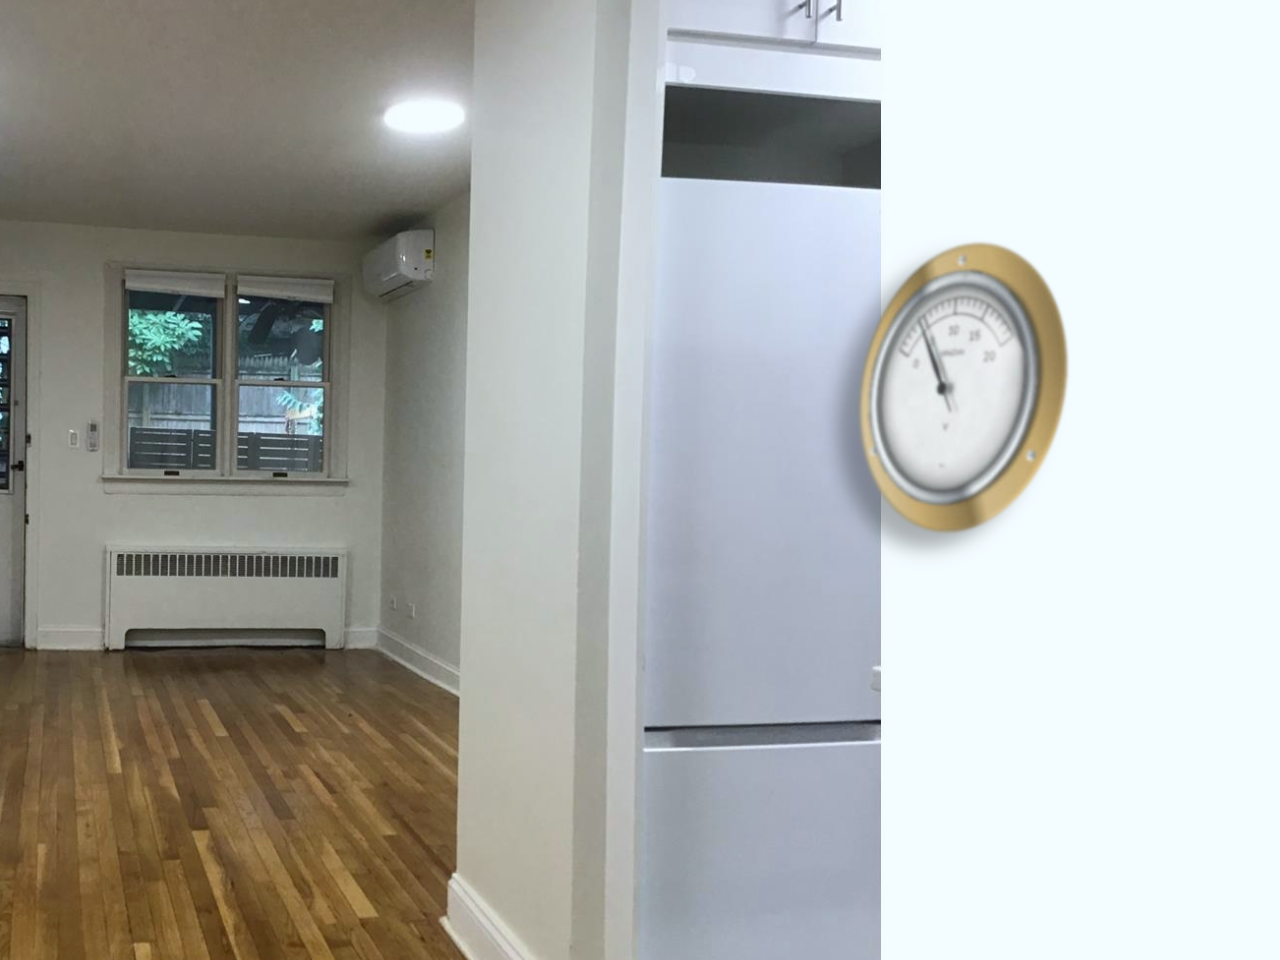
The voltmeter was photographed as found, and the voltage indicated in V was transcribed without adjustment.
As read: 5 V
